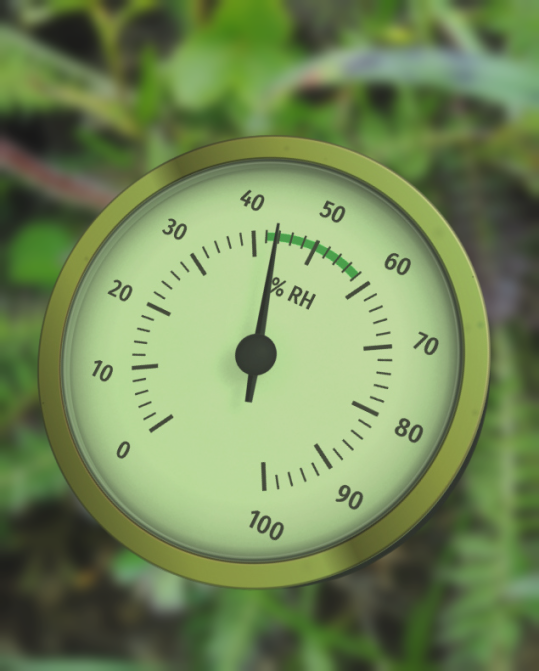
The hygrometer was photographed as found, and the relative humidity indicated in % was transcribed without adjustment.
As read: 44 %
